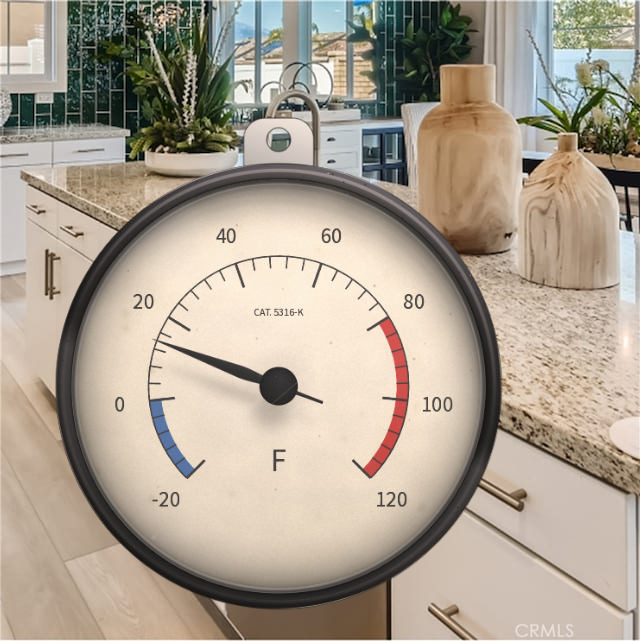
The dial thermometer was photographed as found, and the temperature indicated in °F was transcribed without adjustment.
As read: 14 °F
